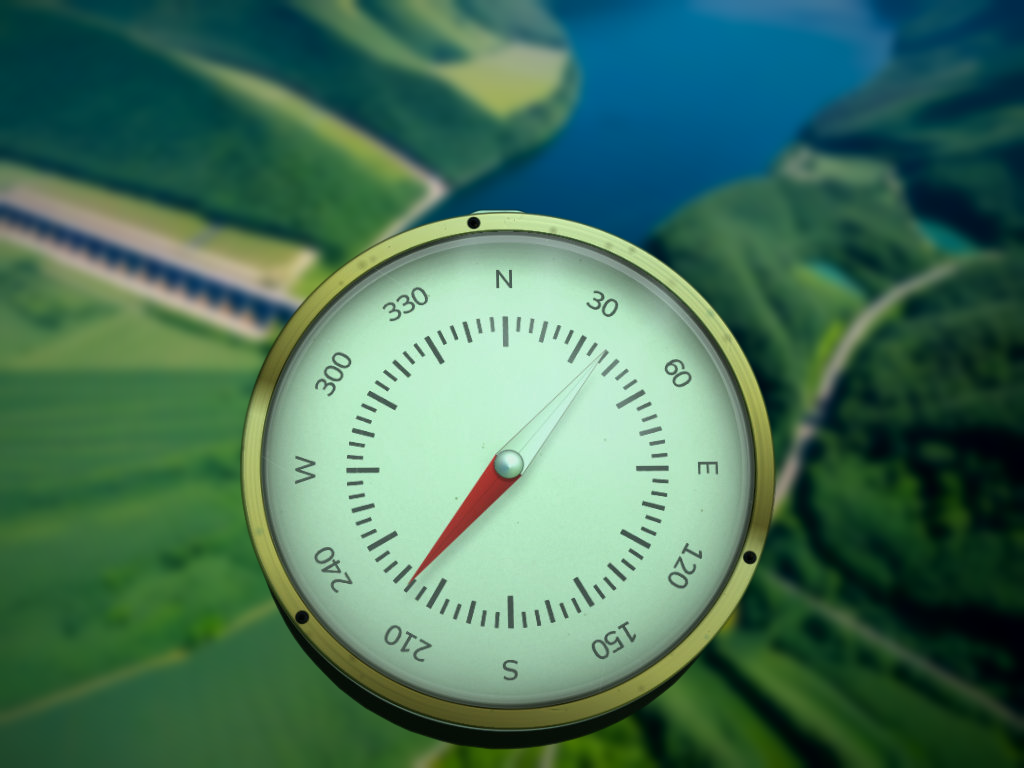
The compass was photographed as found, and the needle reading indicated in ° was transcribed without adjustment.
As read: 220 °
